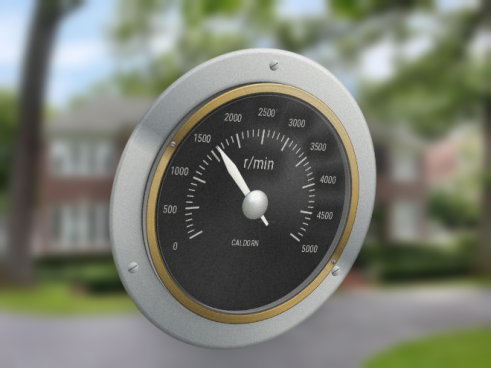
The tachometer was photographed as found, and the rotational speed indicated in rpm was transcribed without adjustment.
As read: 1600 rpm
